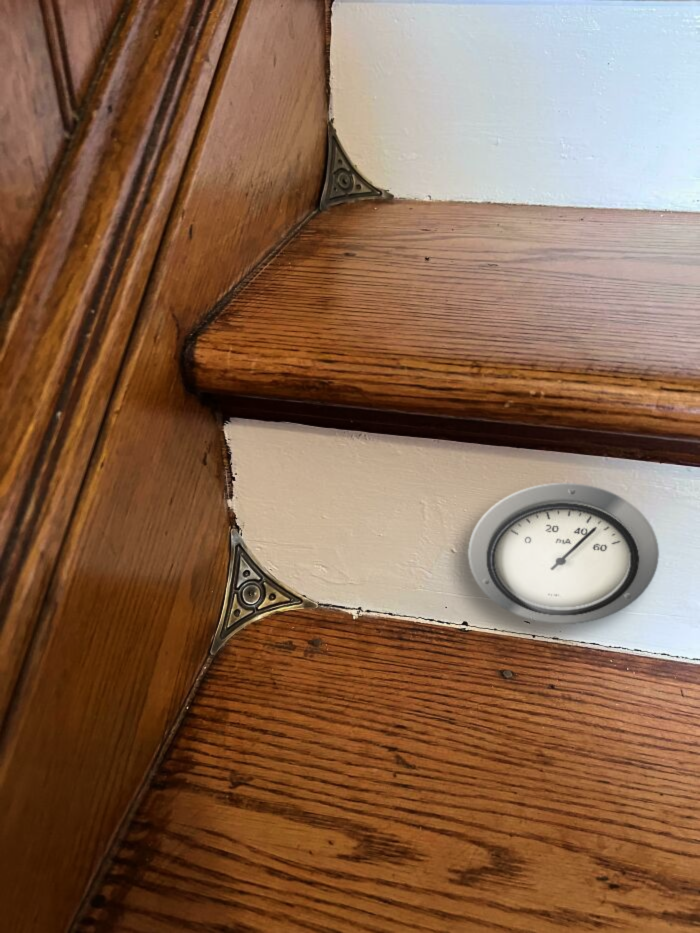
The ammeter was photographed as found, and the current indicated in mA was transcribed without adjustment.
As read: 45 mA
